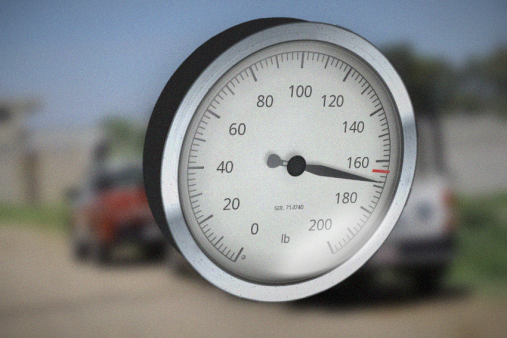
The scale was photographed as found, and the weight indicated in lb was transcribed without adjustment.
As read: 168 lb
